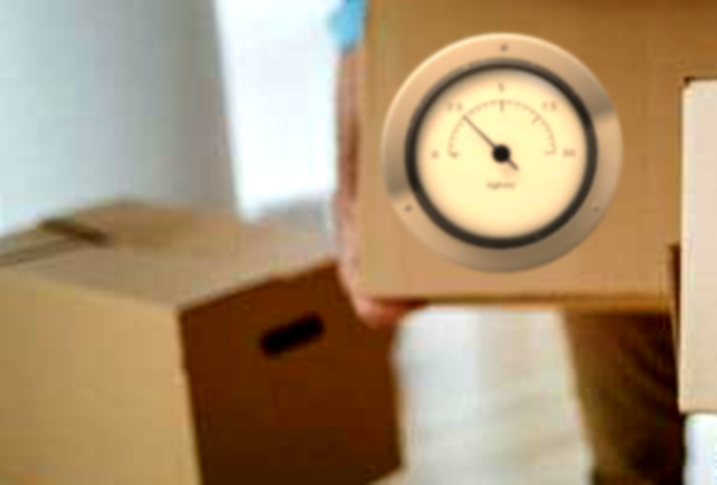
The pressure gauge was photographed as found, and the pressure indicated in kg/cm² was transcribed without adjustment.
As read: 2.5 kg/cm²
